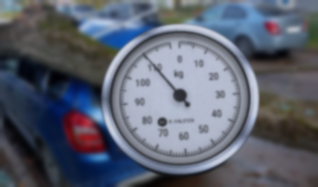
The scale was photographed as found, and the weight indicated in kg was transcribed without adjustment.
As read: 110 kg
